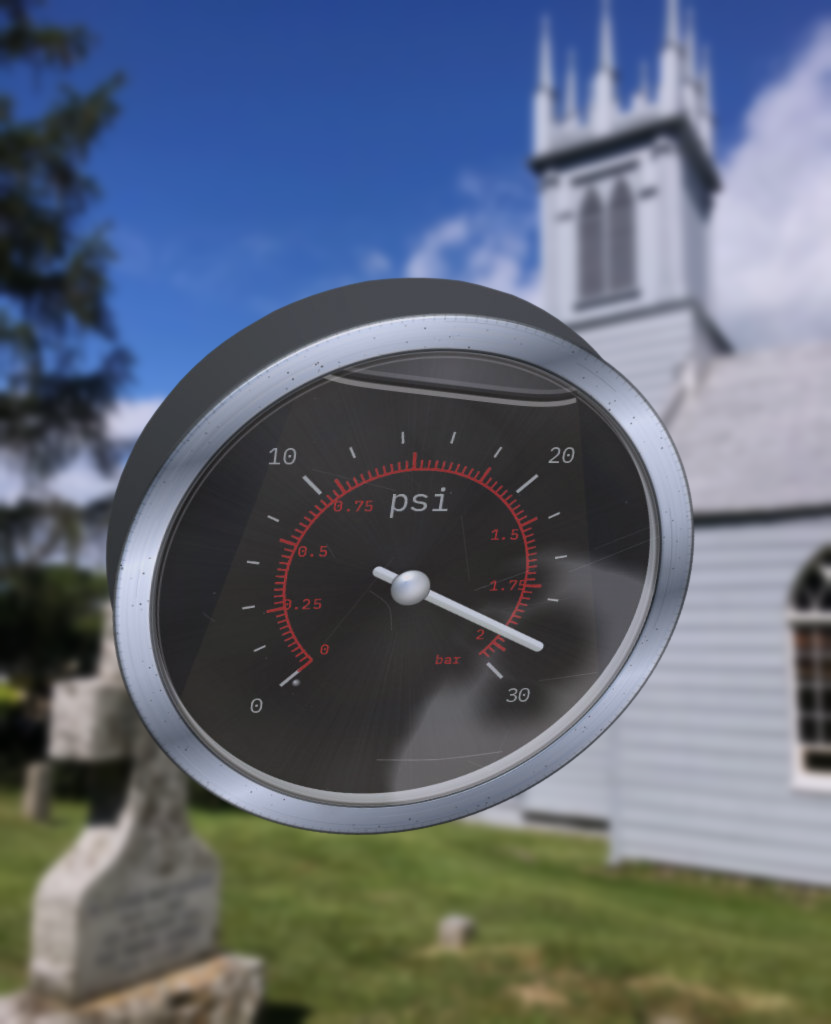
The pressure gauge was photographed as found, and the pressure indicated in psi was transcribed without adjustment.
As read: 28 psi
